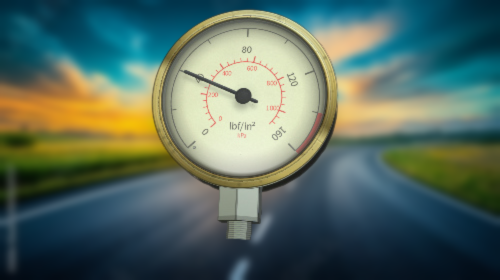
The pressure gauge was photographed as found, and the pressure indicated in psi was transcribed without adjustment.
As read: 40 psi
